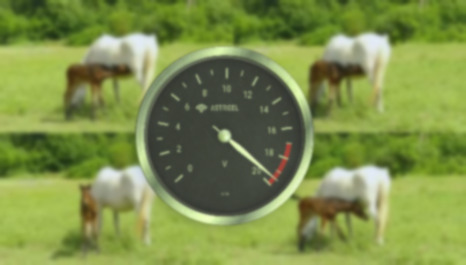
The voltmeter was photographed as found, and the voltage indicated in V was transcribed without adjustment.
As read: 19.5 V
